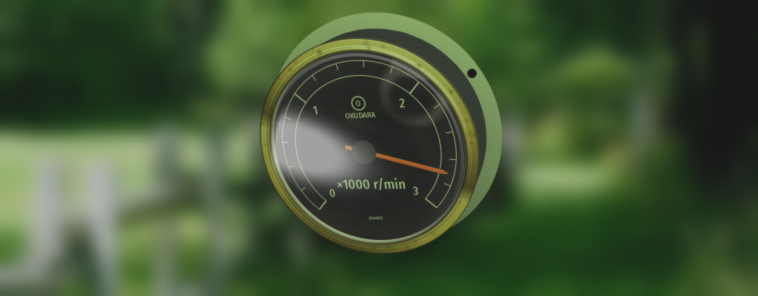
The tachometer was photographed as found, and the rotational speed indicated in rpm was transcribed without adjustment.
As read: 2700 rpm
